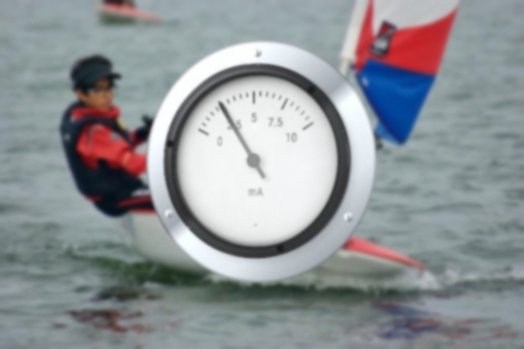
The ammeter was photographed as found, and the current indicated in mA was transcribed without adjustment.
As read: 2.5 mA
